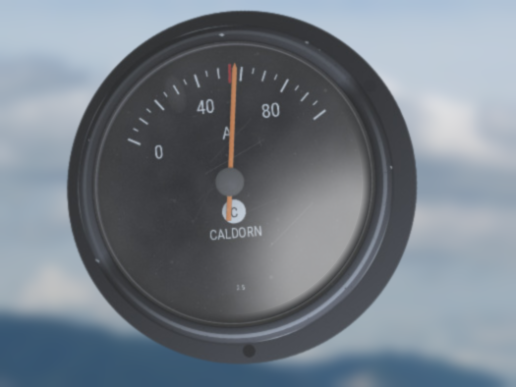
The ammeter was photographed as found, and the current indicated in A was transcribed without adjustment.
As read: 57.5 A
